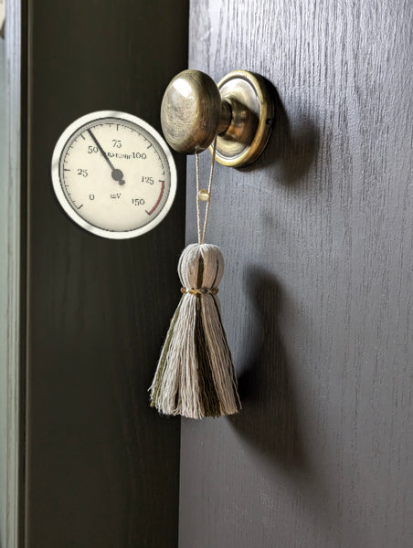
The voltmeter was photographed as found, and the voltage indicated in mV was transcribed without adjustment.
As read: 55 mV
